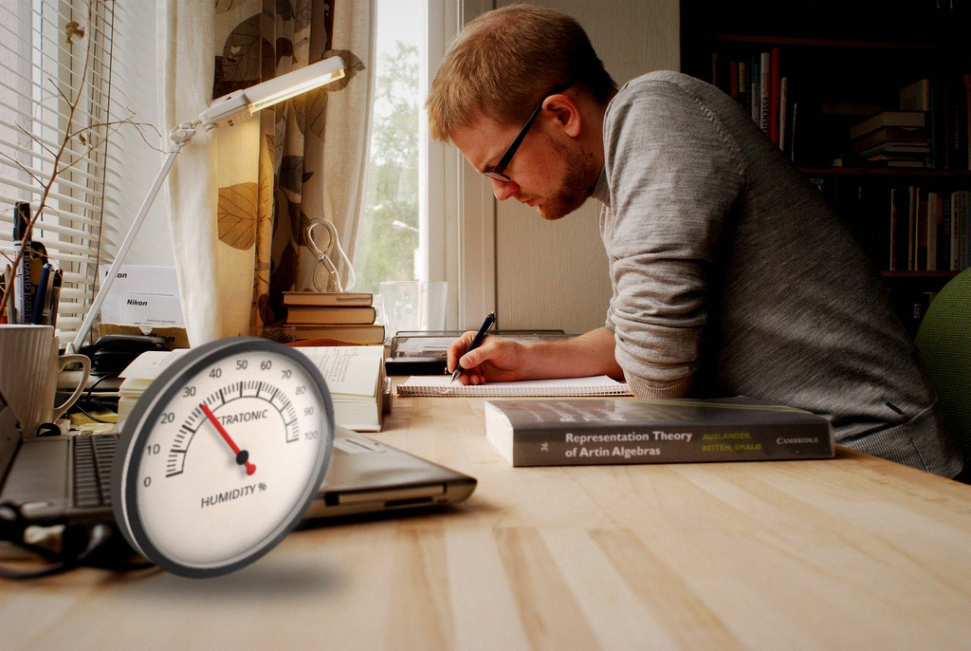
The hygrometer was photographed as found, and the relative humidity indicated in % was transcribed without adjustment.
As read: 30 %
